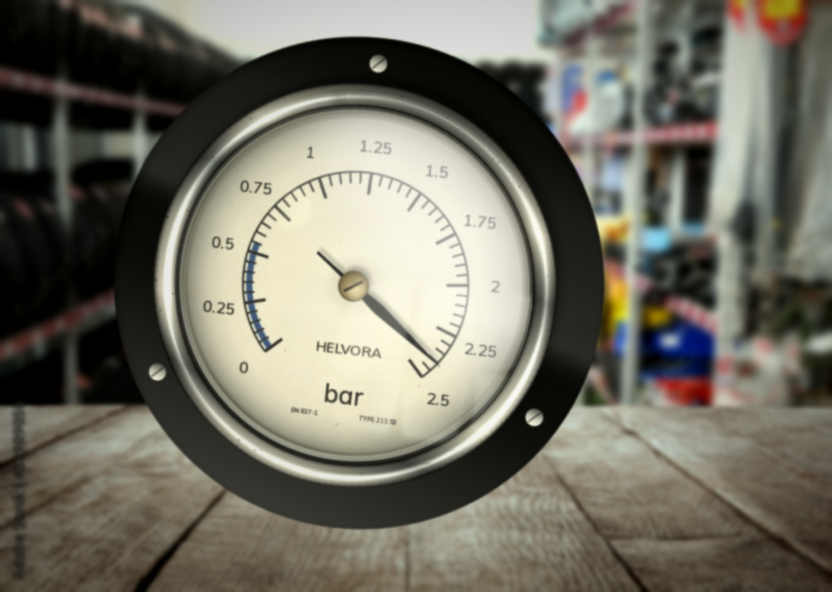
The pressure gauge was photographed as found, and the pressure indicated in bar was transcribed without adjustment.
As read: 2.4 bar
